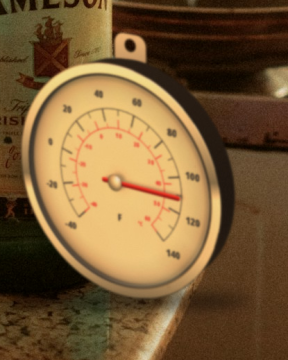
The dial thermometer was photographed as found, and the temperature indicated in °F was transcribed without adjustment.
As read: 110 °F
